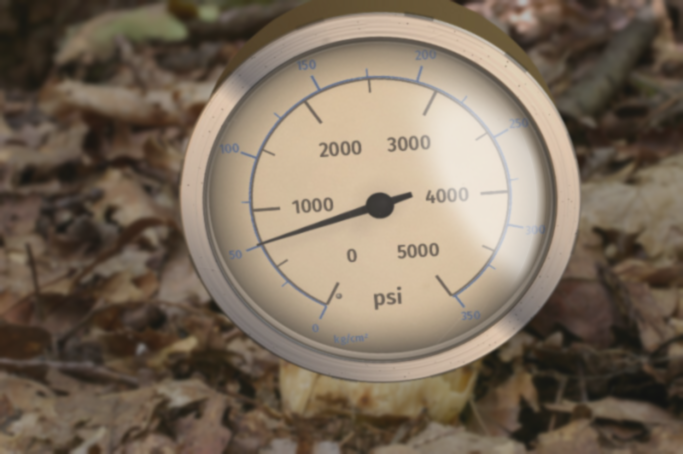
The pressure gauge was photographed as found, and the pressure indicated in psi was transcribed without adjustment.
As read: 750 psi
